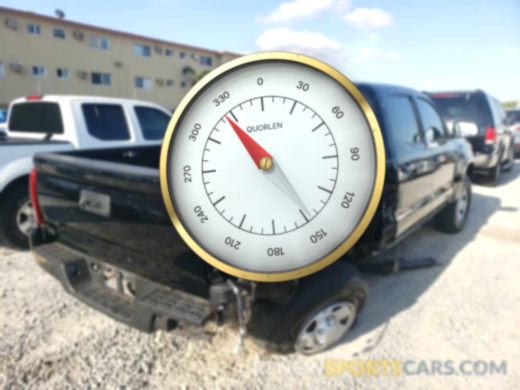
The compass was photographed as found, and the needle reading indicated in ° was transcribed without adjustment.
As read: 325 °
